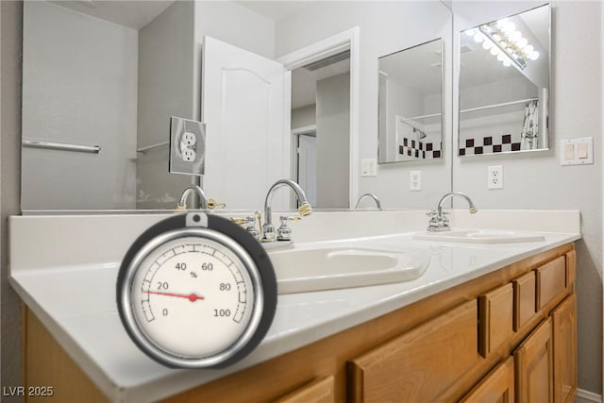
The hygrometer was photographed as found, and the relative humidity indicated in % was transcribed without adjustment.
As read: 15 %
